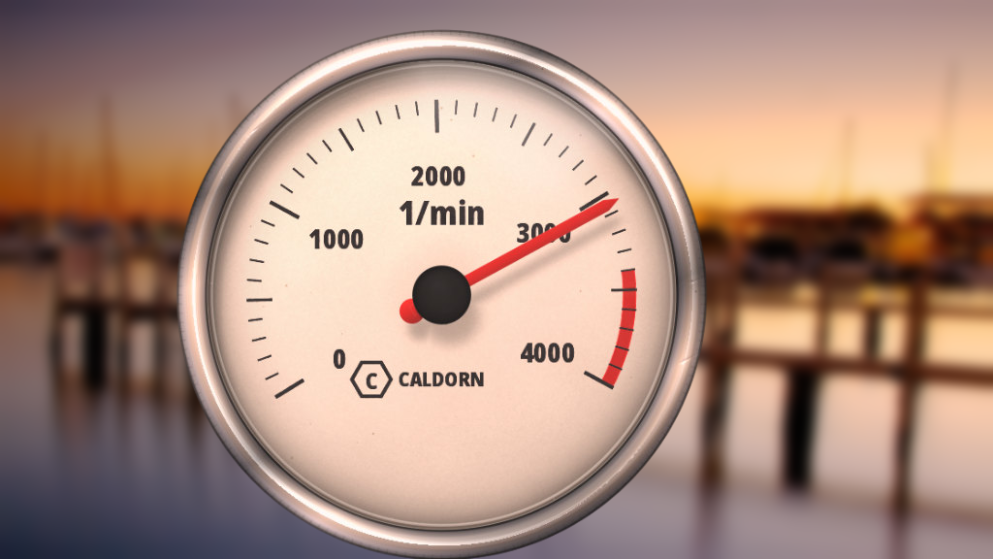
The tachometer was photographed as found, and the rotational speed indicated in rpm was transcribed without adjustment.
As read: 3050 rpm
